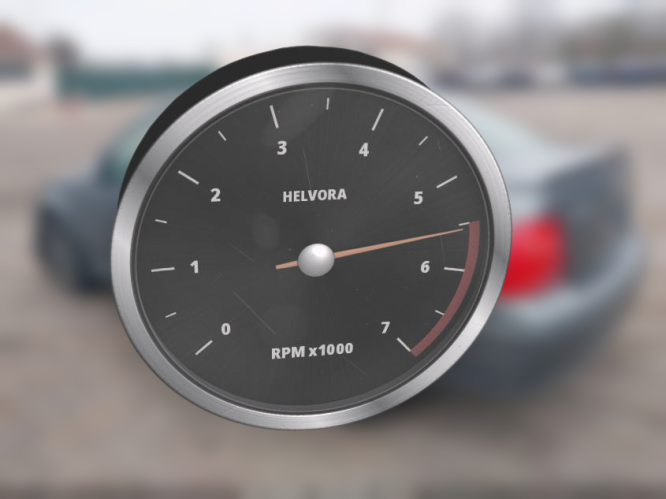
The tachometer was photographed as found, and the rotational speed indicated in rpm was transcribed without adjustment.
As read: 5500 rpm
